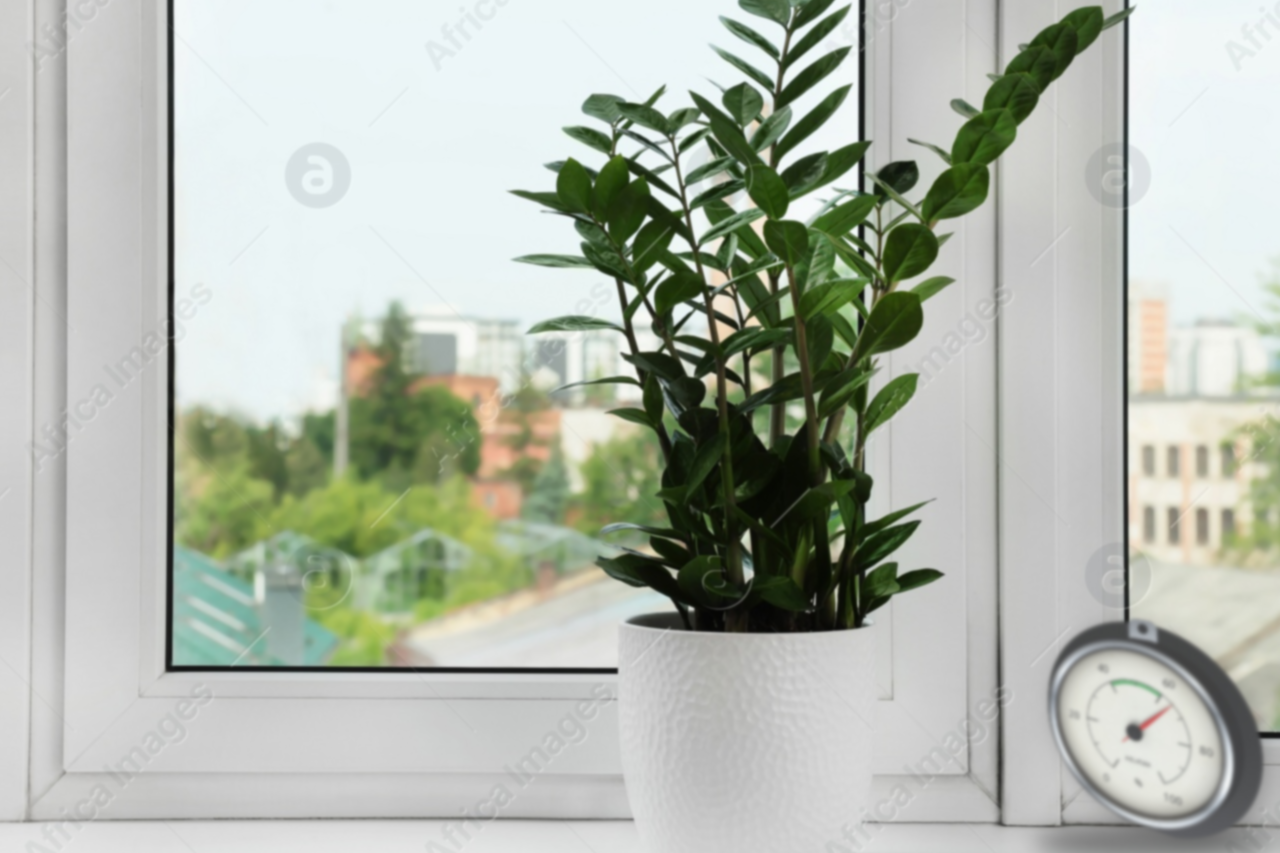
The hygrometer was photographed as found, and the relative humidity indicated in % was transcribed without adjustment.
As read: 65 %
